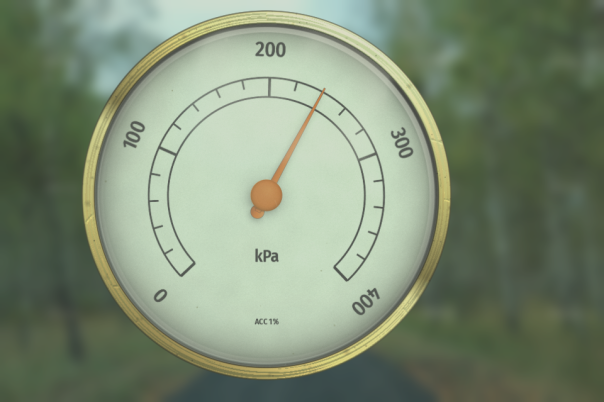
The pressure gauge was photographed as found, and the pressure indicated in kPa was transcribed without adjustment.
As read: 240 kPa
